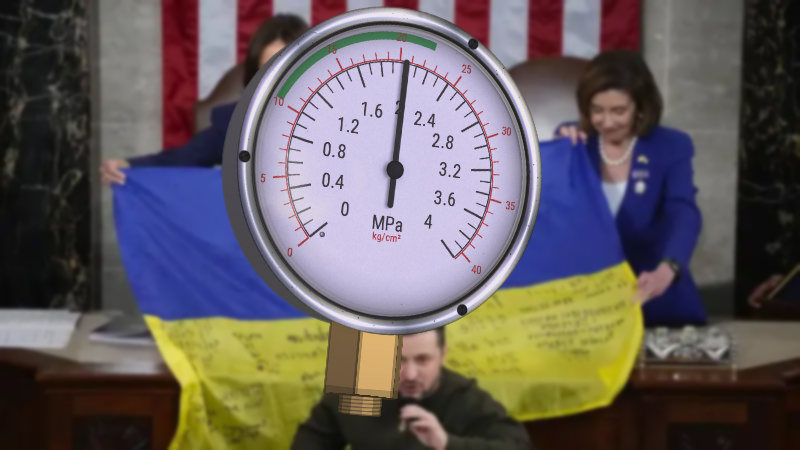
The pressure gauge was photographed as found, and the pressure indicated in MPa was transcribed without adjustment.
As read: 2 MPa
